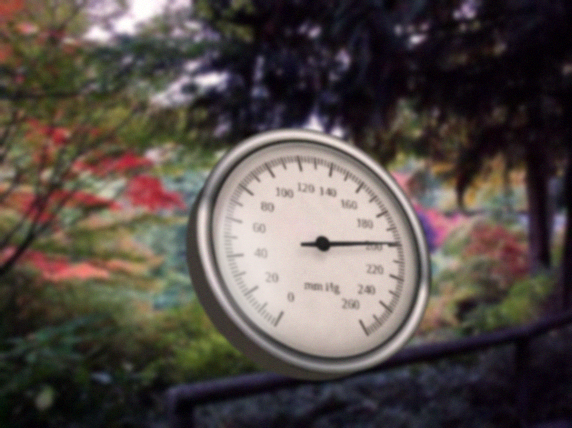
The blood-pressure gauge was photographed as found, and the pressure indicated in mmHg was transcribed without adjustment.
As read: 200 mmHg
